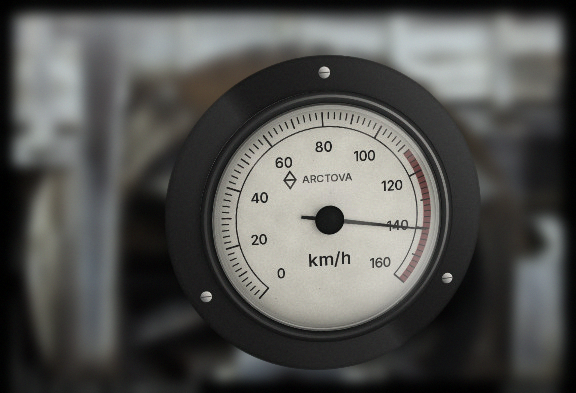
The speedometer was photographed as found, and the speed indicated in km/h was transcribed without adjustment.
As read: 140 km/h
